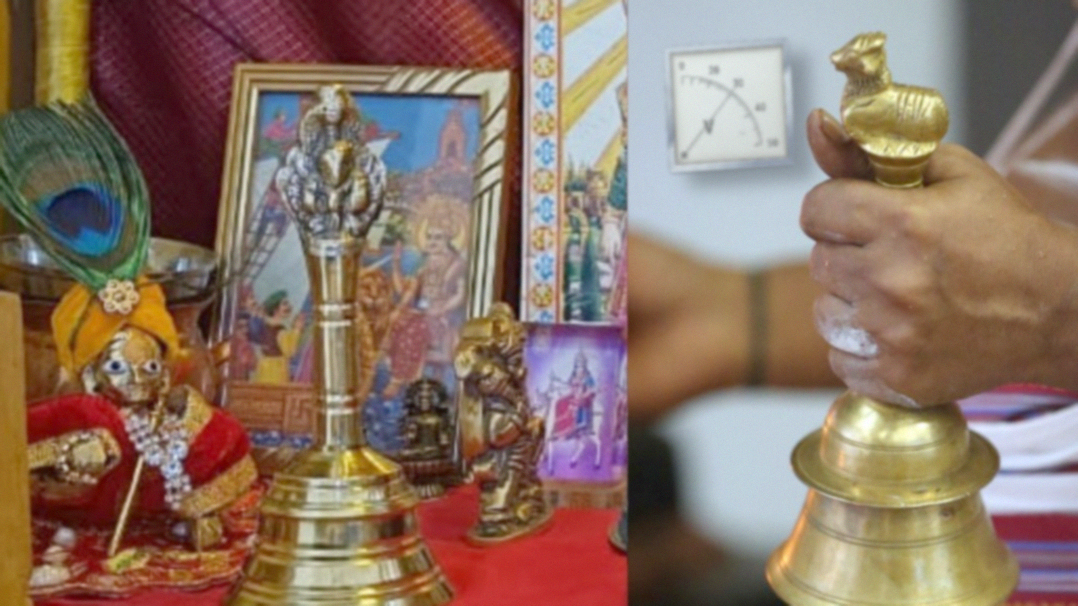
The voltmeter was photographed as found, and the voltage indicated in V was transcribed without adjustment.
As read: 30 V
